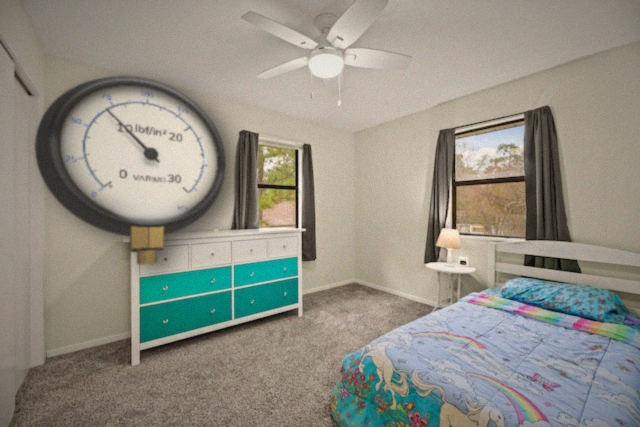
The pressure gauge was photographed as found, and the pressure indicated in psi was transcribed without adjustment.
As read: 10 psi
